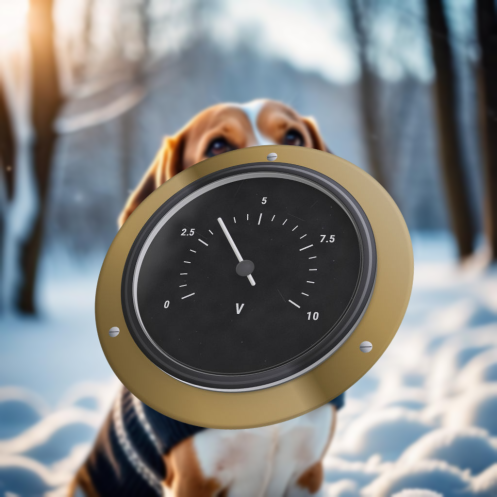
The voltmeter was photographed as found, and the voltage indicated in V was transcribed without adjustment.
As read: 3.5 V
